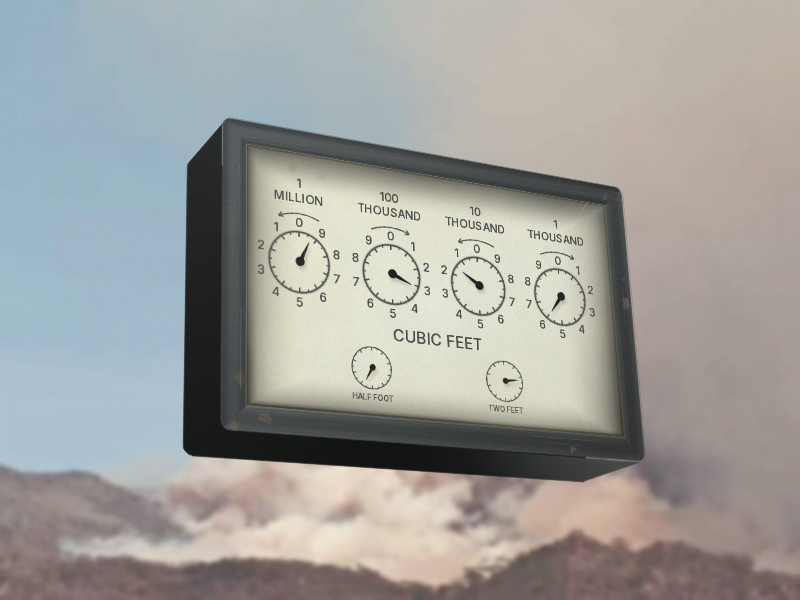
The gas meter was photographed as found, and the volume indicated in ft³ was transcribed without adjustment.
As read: 931600 ft³
